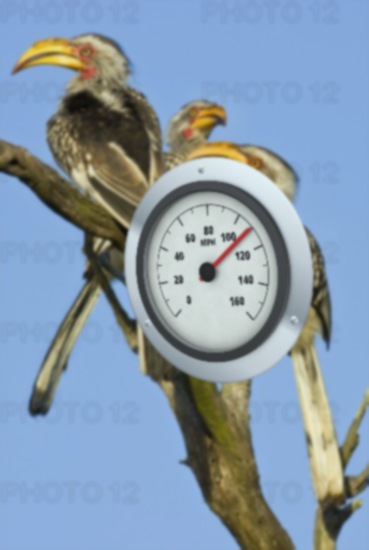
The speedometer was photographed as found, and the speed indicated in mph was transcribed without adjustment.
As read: 110 mph
